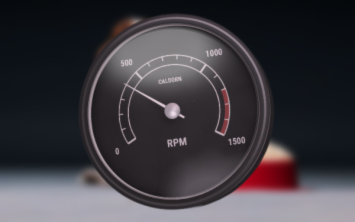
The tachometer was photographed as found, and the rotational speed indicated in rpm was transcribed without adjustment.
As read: 400 rpm
